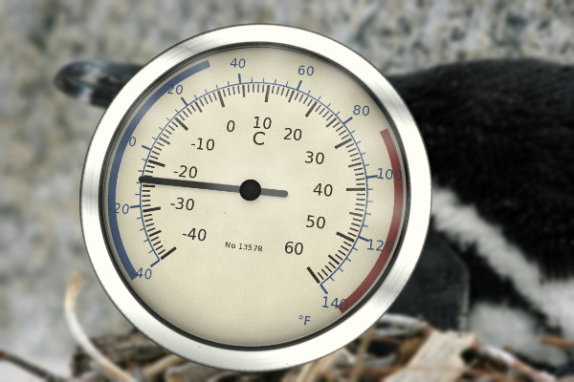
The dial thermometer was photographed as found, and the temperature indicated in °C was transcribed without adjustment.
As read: -24 °C
